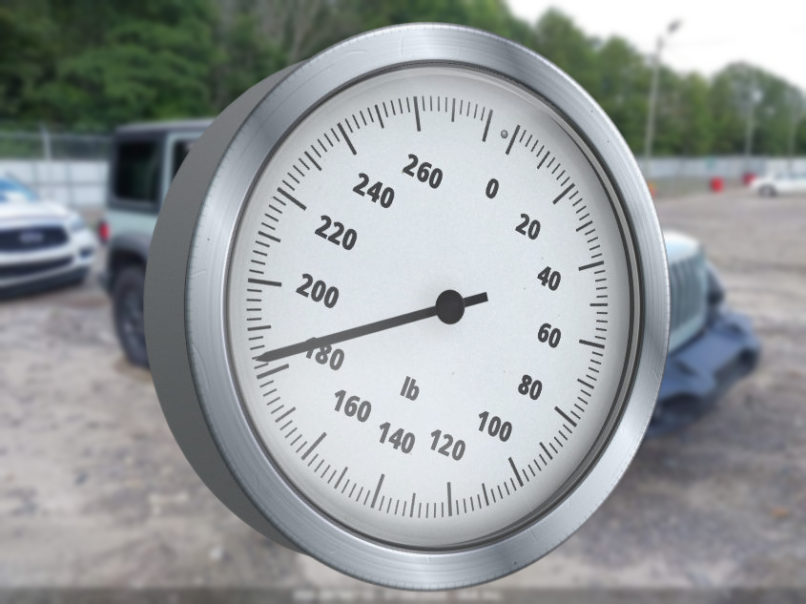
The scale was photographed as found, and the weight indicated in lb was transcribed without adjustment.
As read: 184 lb
